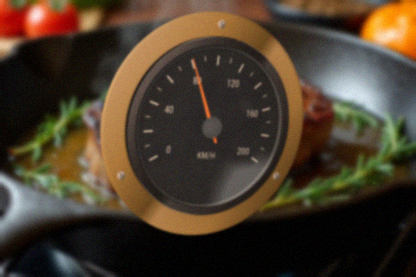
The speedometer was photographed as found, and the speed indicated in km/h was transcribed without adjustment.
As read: 80 km/h
